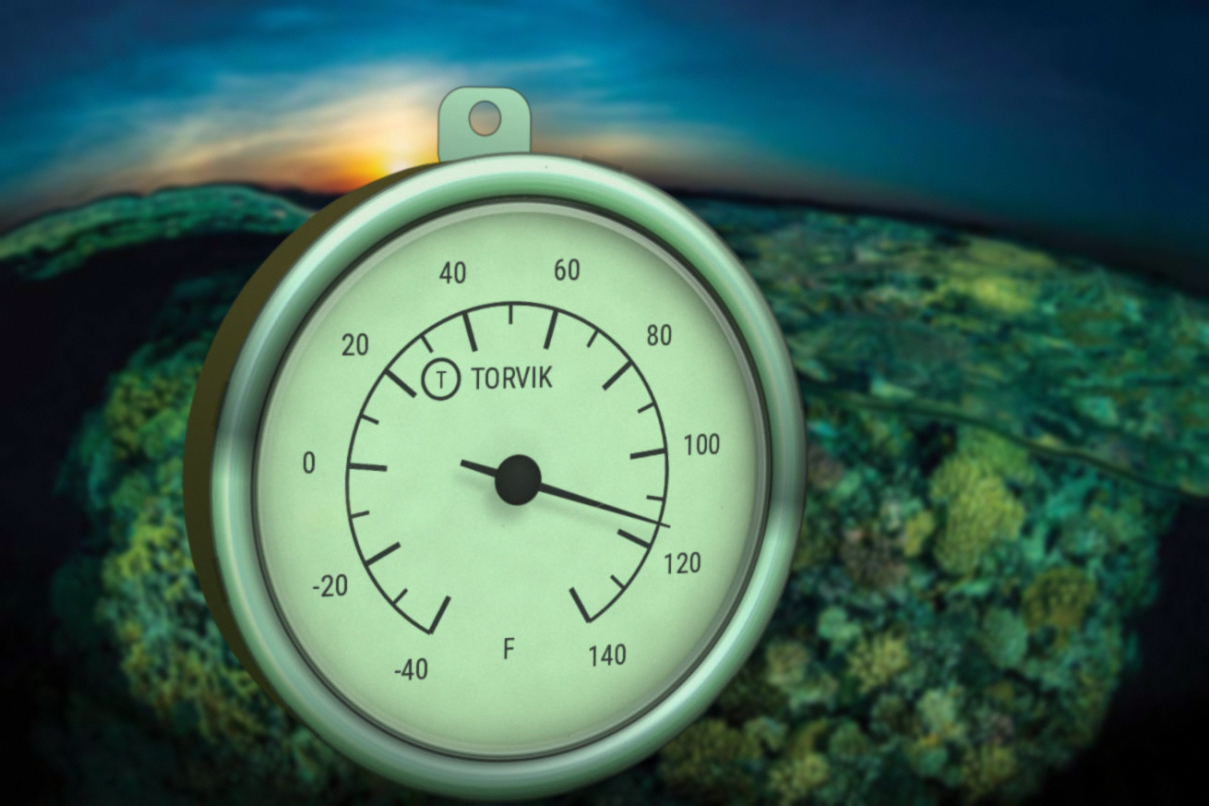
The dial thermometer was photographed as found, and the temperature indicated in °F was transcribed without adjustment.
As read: 115 °F
